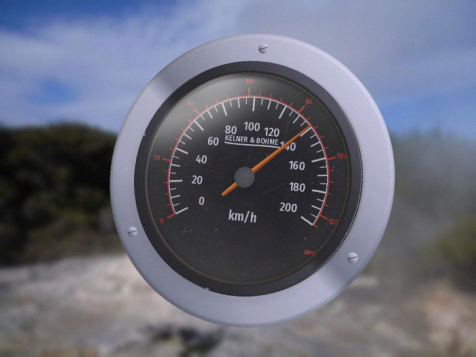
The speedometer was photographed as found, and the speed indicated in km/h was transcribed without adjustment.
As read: 140 km/h
